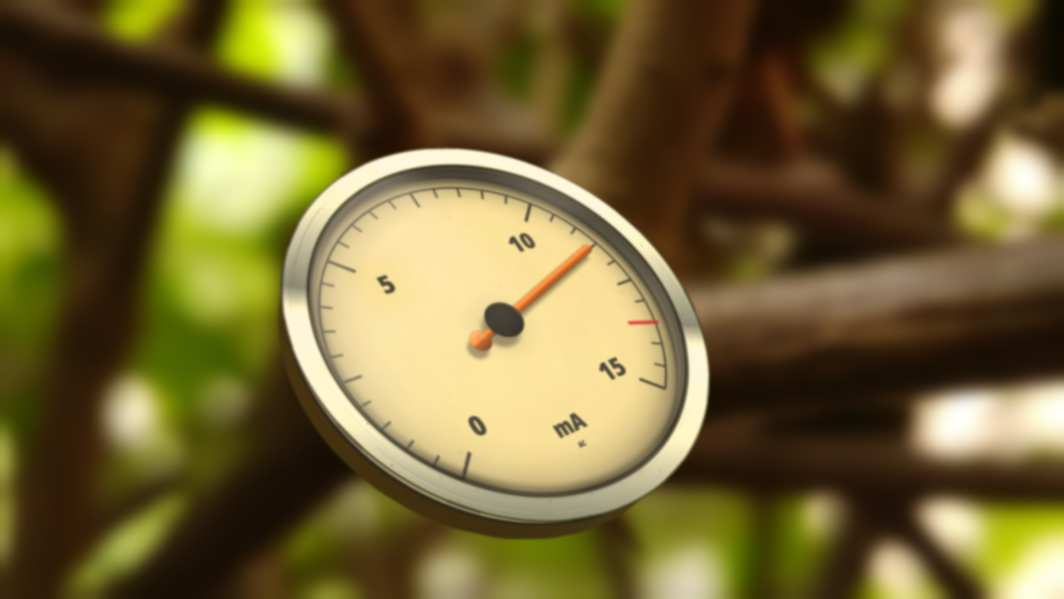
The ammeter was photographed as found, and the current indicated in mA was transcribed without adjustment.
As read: 11.5 mA
